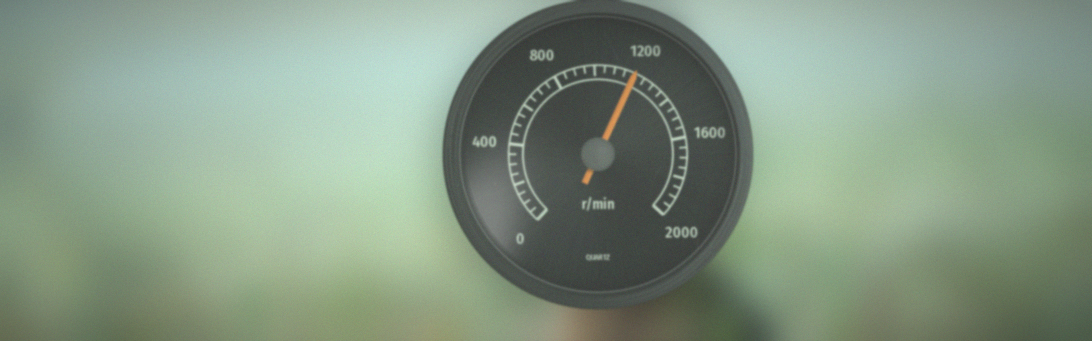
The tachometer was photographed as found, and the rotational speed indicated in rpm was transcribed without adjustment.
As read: 1200 rpm
